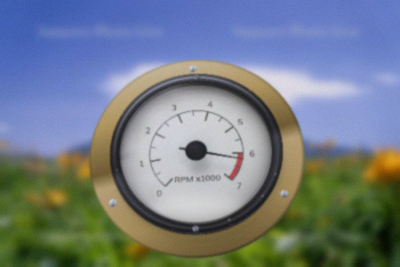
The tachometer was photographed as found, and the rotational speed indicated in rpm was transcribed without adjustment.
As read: 6250 rpm
